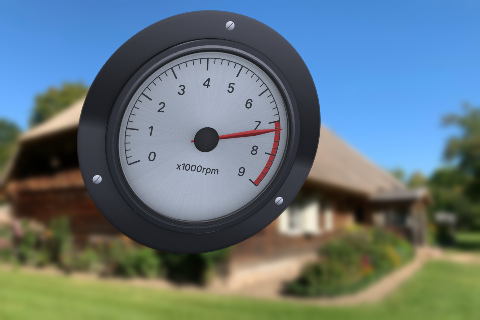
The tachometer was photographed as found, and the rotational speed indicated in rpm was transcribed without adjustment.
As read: 7200 rpm
